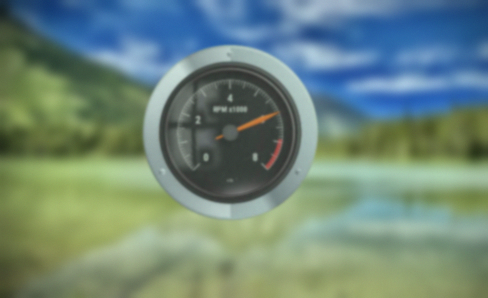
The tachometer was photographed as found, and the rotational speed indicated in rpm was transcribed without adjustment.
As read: 6000 rpm
